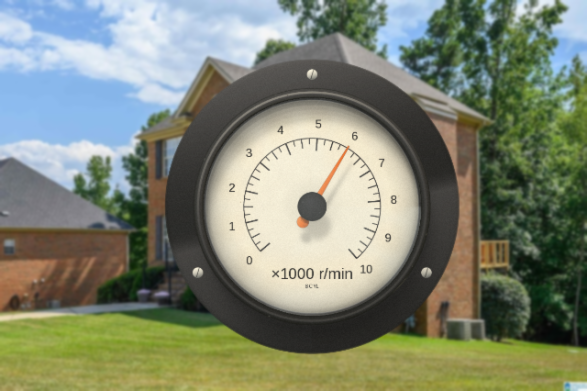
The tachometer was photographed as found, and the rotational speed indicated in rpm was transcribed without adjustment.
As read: 6000 rpm
